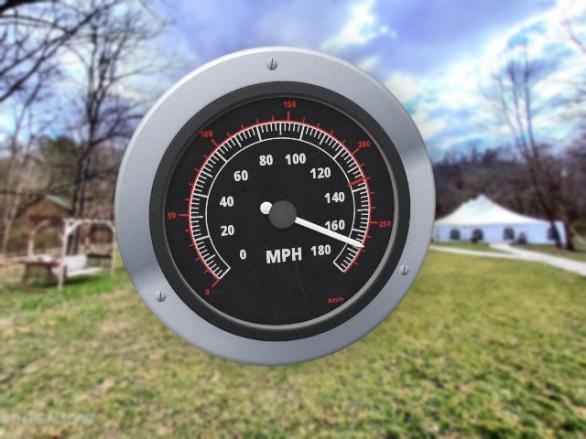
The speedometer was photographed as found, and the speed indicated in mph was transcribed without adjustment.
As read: 166 mph
